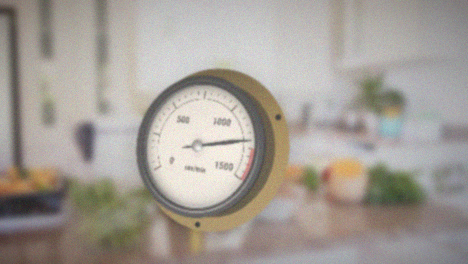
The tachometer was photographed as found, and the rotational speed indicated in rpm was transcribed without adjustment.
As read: 1250 rpm
